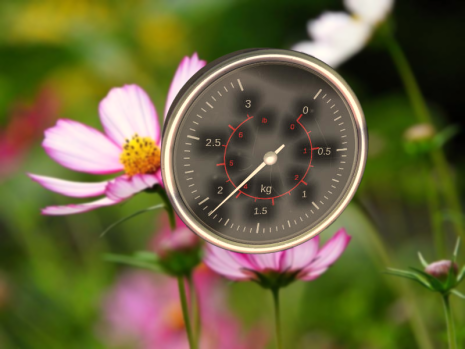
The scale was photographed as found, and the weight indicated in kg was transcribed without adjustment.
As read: 1.9 kg
